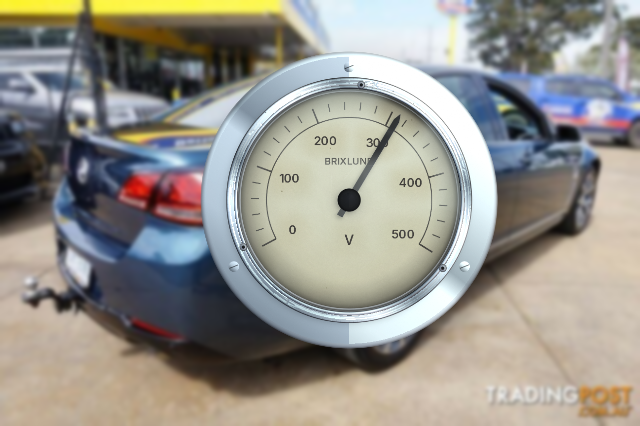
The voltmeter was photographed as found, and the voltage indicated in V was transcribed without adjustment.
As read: 310 V
